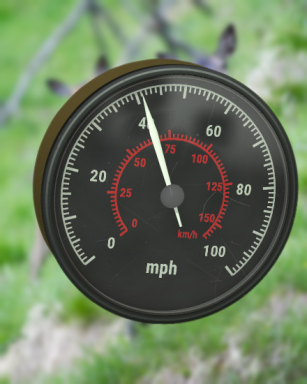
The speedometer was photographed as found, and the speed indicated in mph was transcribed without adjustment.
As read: 41 mph
